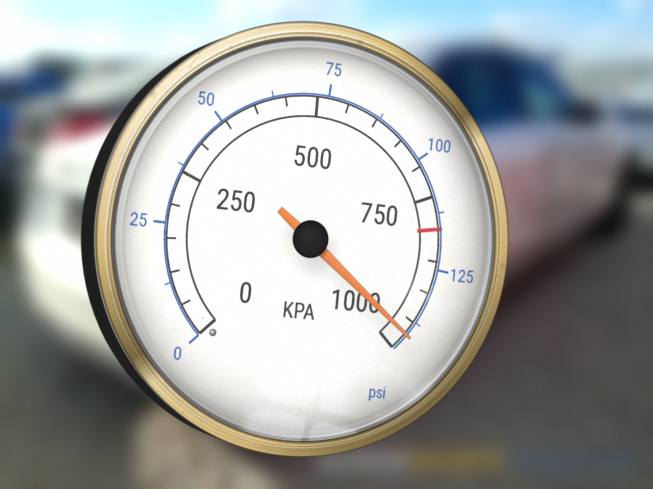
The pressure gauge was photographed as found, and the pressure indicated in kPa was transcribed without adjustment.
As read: 975 kPa
